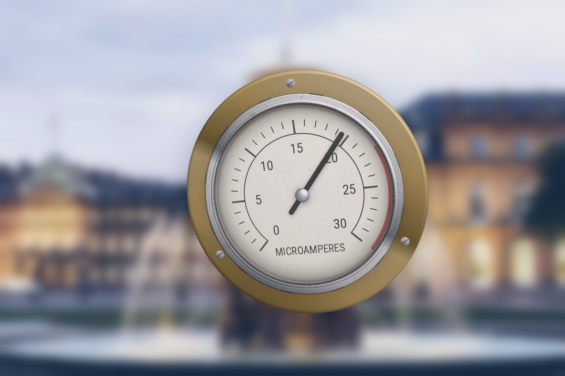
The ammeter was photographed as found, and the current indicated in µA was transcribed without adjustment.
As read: 19.5 µA
